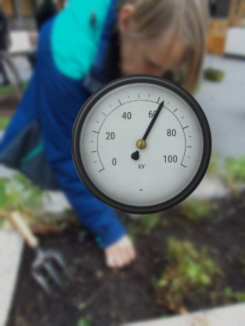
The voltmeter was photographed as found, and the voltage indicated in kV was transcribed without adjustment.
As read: 62.5 kV
